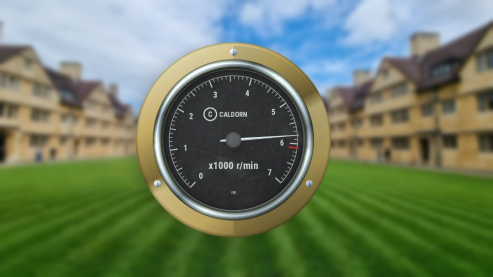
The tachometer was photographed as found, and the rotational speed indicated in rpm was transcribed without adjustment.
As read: 5800 rpm
